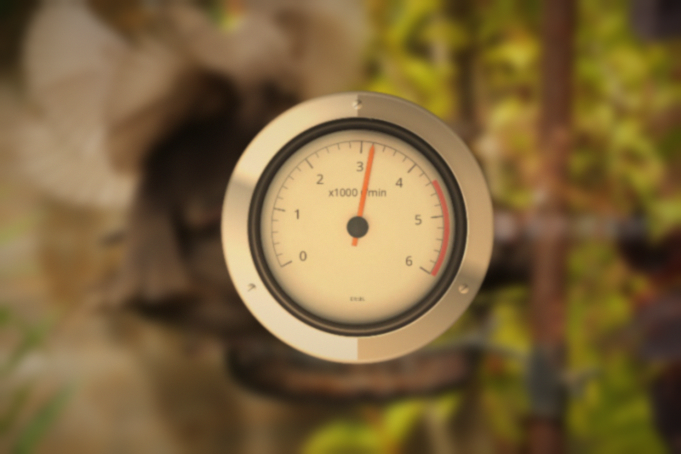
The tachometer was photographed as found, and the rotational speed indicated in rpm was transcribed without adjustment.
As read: 3200 rpm
